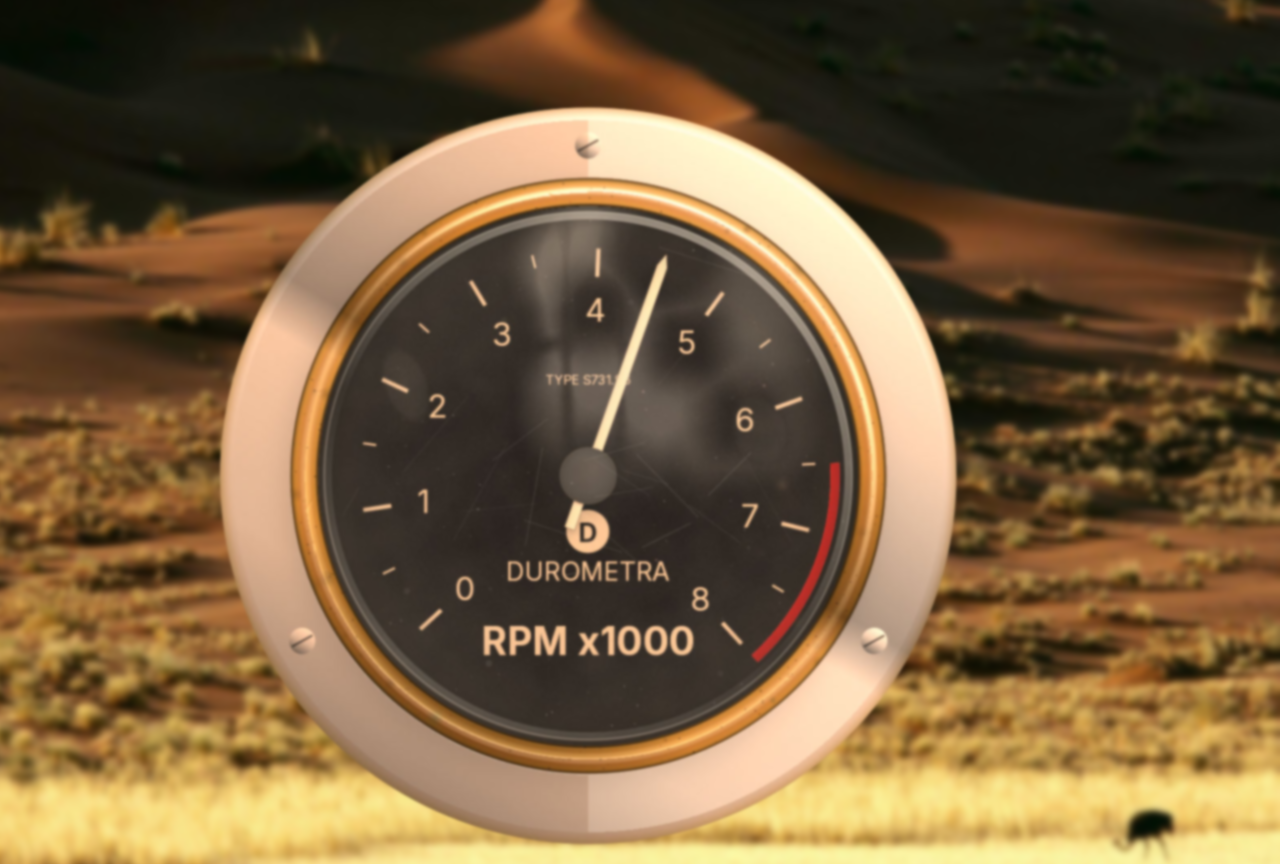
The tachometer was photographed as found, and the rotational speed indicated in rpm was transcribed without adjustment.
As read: 4500 rpm
